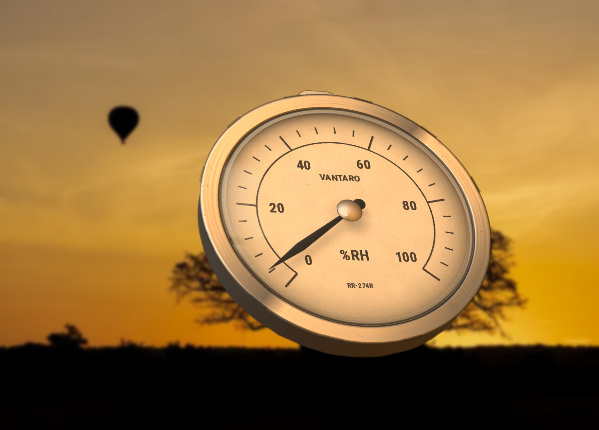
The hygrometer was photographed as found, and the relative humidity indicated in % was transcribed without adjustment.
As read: 4 %
